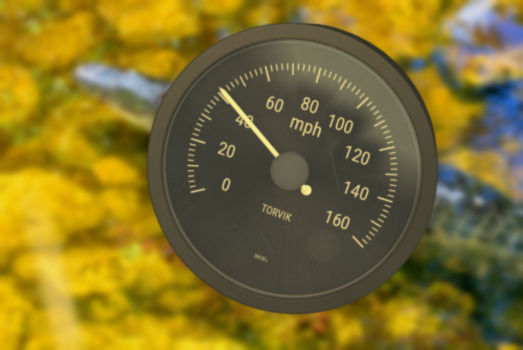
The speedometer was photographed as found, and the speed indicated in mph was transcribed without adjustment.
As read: 42 mph
